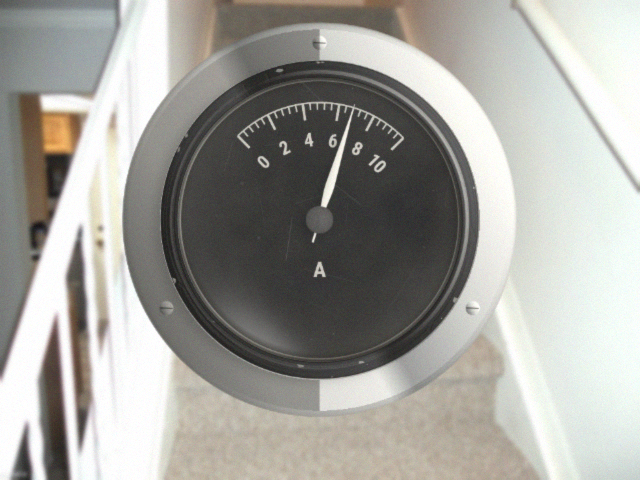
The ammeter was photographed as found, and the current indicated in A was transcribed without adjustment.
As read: 6.8 A
